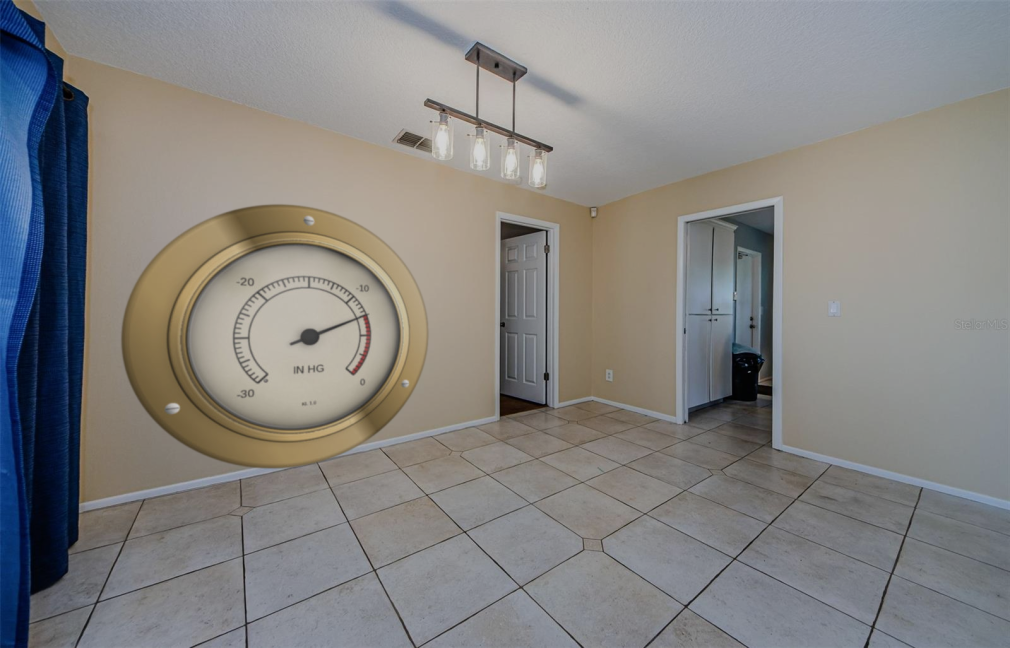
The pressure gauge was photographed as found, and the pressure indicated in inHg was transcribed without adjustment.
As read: -7.5 inHg
